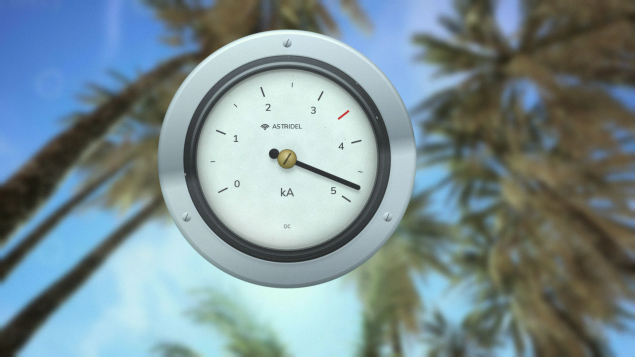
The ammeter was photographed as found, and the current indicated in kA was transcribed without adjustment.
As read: 4.75 kA
